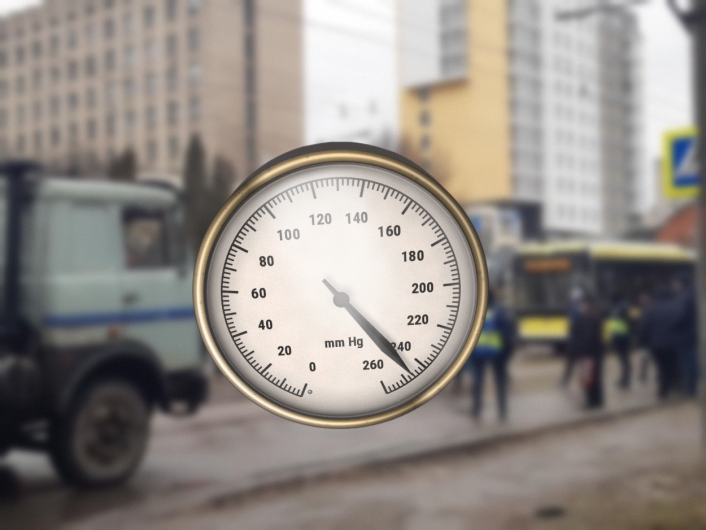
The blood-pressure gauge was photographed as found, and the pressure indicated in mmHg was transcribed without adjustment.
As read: 246 mmHg
